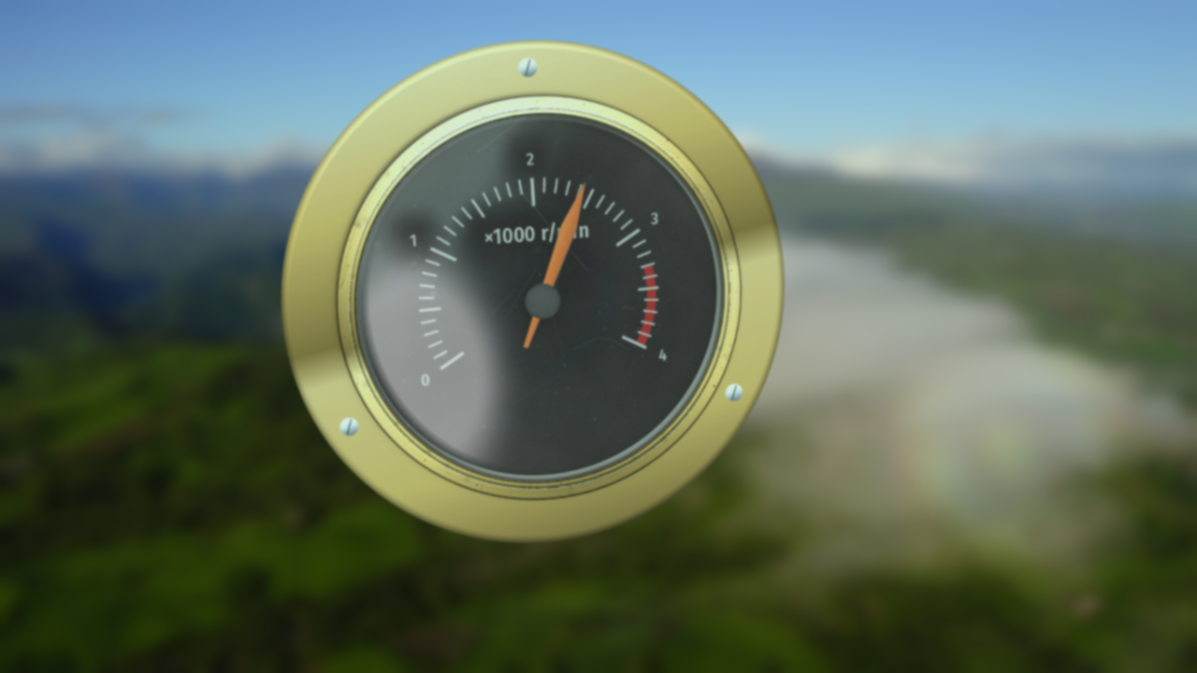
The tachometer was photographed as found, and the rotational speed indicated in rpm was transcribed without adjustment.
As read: 2400 rpm
